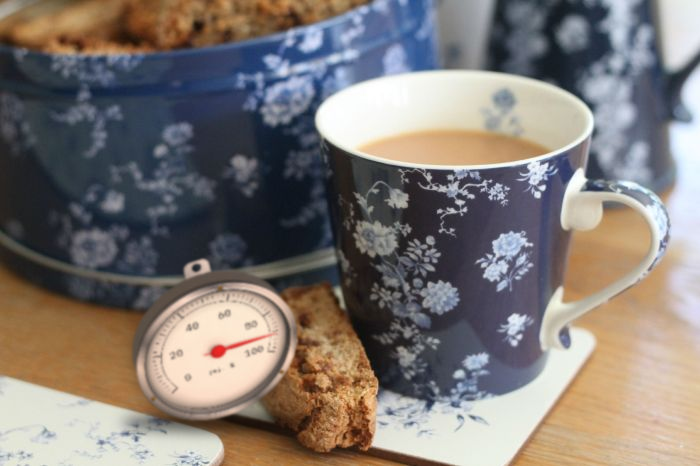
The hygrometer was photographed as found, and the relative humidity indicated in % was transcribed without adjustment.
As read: 90 %
